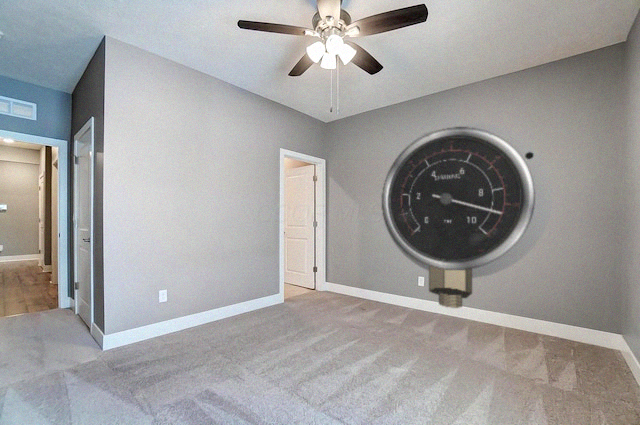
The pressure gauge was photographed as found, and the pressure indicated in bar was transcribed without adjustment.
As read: 9 bar
